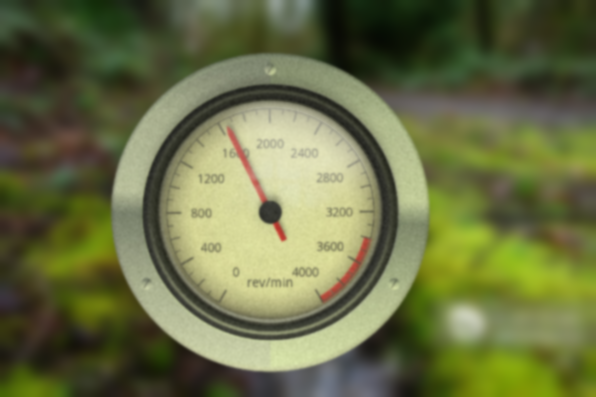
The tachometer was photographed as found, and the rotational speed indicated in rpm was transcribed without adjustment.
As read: 1650 rpm
